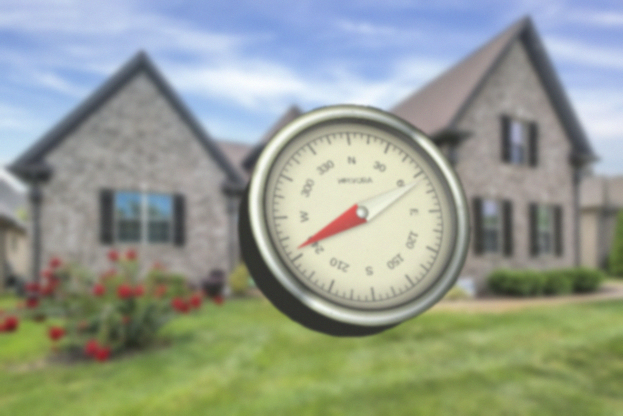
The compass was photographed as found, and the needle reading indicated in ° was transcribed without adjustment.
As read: 245 °
